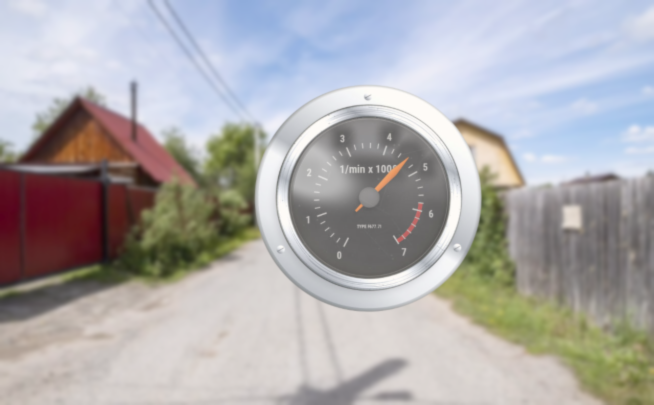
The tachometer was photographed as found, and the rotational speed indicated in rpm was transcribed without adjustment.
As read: 4600 rpm
